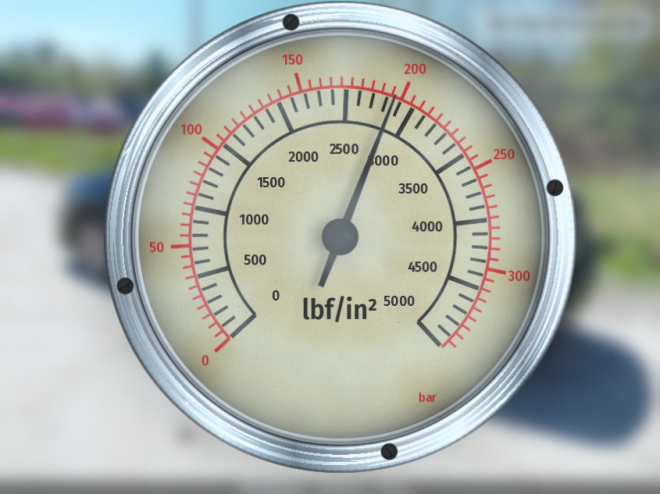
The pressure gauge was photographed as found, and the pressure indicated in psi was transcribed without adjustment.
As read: 2850 psi
